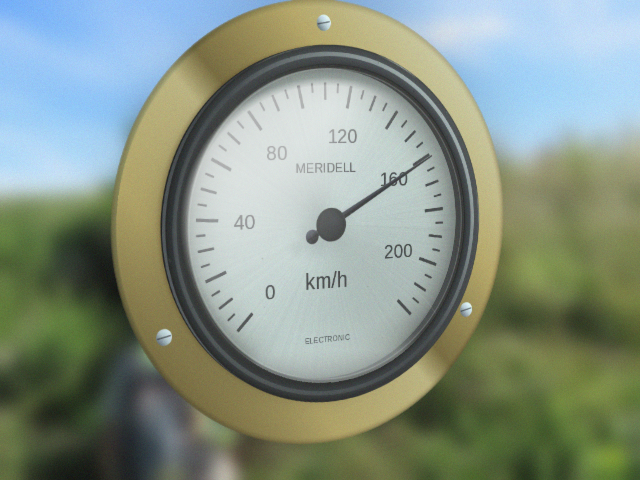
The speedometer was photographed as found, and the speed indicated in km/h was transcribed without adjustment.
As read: 160 km/h
